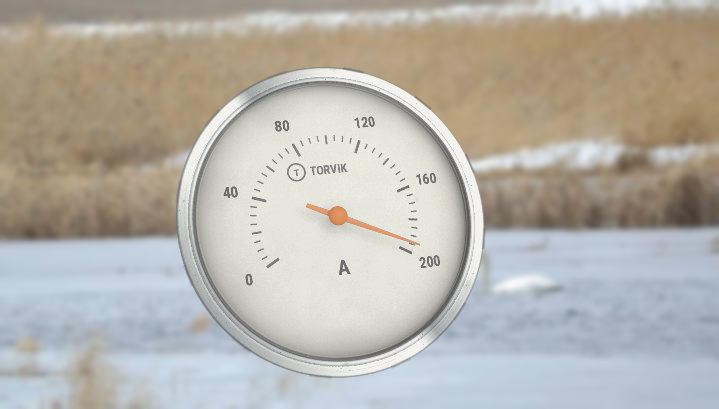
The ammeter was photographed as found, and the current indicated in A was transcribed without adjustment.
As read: 195 A
